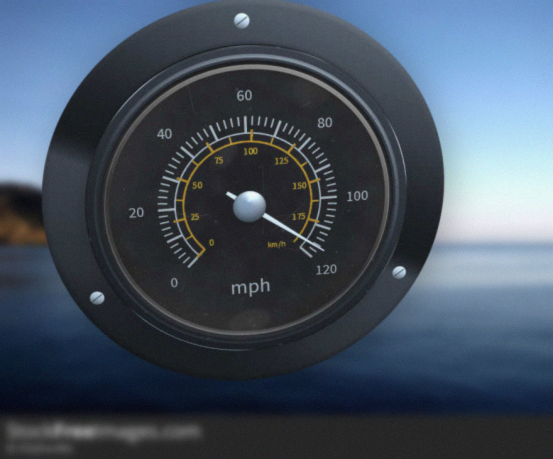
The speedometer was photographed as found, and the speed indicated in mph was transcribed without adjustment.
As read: 116 mph
